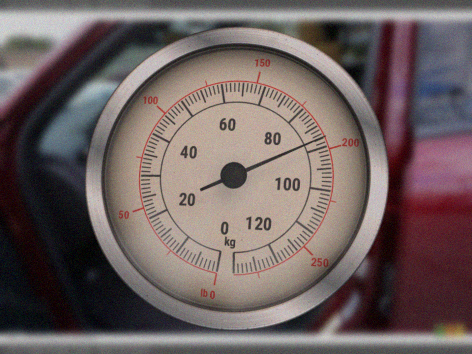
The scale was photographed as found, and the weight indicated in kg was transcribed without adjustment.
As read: 88 kg
